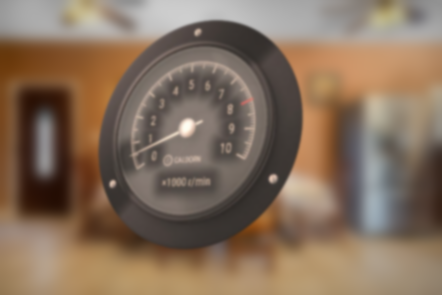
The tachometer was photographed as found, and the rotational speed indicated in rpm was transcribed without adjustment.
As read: 500 rpm
